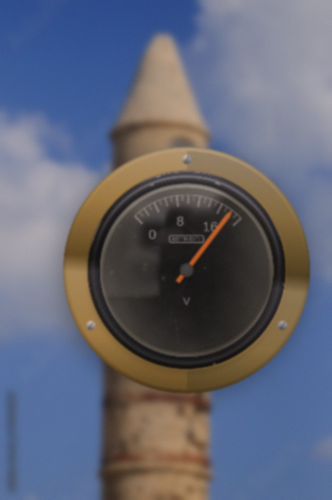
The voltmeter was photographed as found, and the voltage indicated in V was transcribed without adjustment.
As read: 18 V
